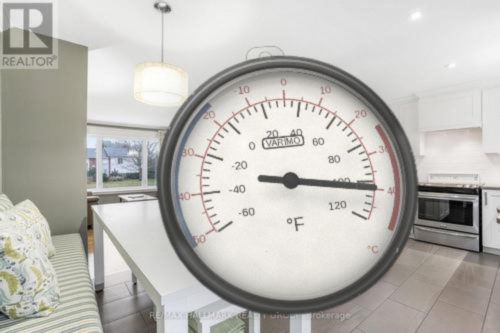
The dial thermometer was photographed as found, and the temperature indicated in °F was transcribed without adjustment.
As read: 104 °F
